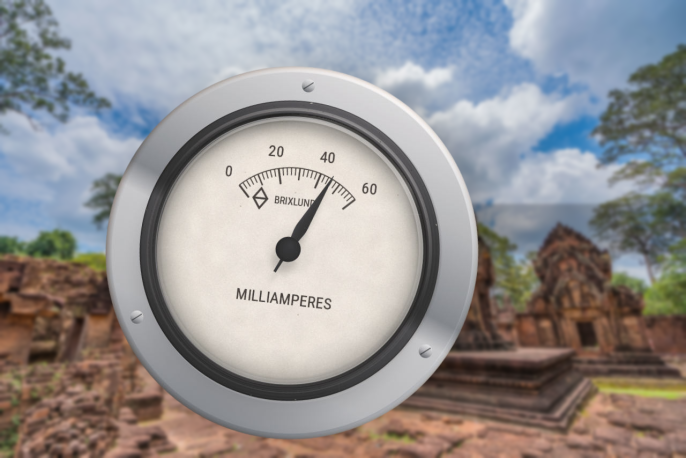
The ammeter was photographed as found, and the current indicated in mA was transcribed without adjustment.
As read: 46 mA
